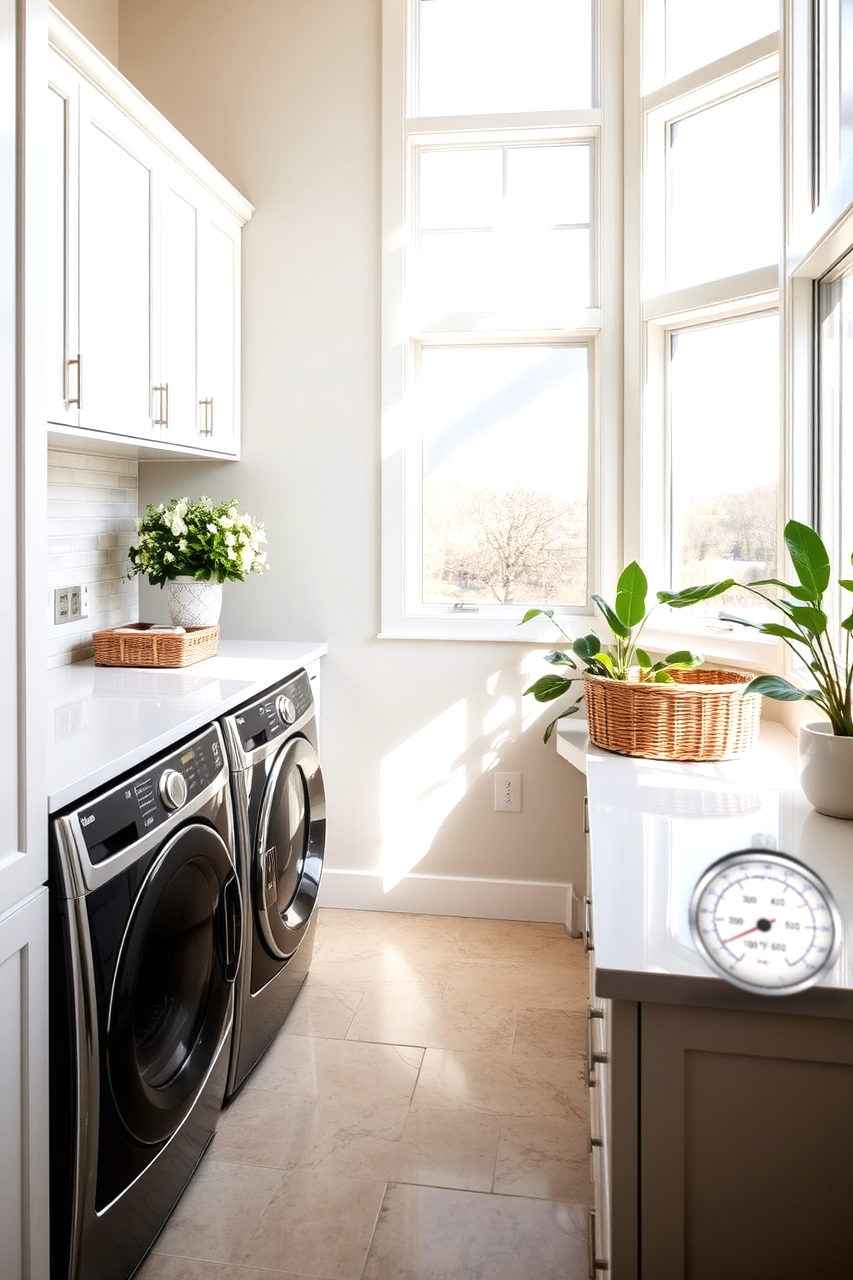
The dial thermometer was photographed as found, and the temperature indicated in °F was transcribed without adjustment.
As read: 150 °F
